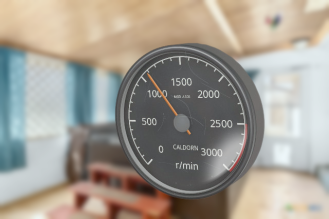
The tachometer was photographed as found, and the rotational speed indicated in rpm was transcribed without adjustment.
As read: 1100 rpm
